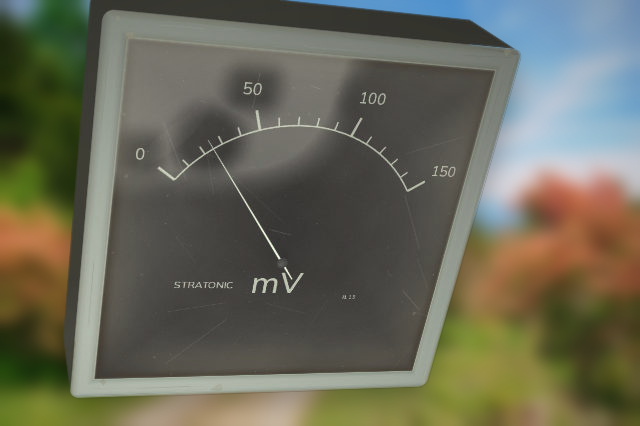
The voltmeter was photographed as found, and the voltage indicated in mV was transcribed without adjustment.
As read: 25 mV
